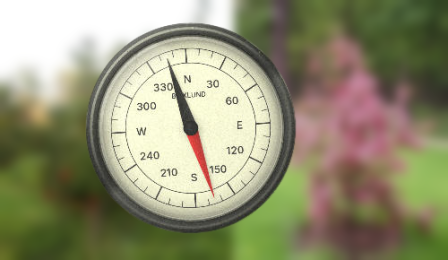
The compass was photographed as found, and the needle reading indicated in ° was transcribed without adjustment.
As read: 165 °
